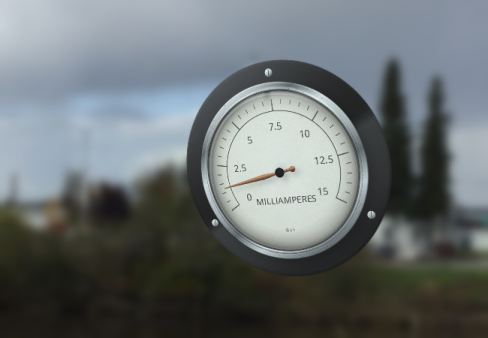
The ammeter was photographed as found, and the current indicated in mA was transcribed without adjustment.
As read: 1.25 mA
